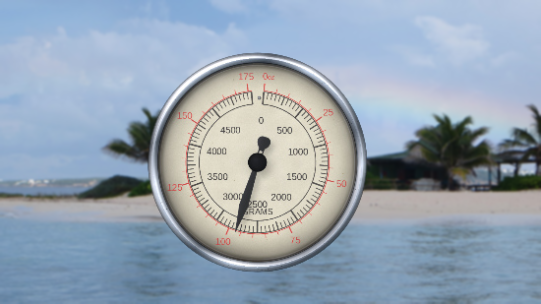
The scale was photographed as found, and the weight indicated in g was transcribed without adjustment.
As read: 2750 g
